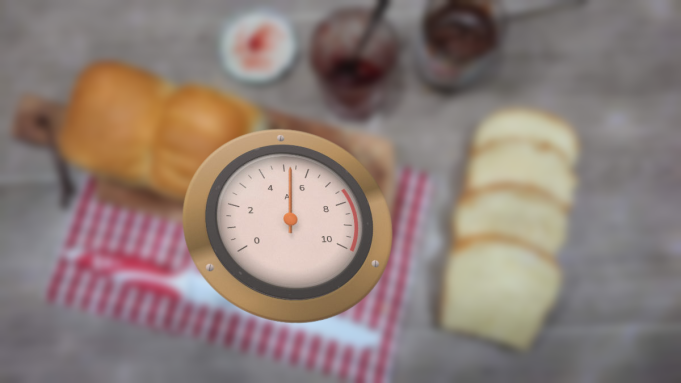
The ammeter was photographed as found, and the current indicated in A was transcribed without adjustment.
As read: 5.25 A
